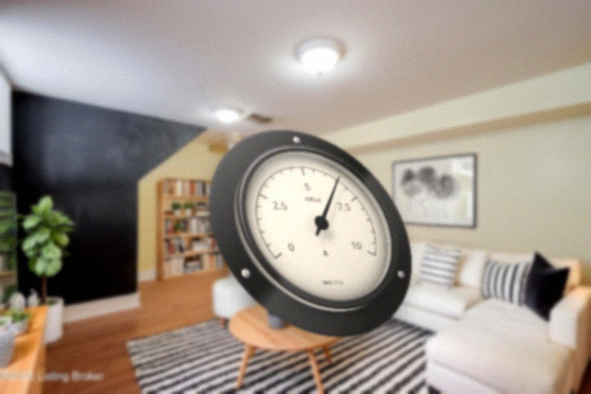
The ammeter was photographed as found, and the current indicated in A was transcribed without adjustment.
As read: 6.5 A
